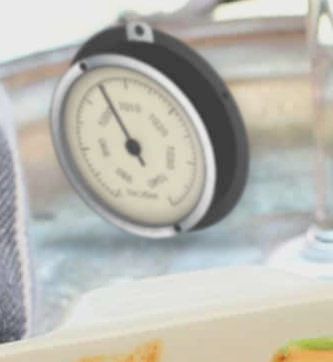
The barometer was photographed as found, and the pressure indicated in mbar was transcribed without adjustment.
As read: 1005 mbar
